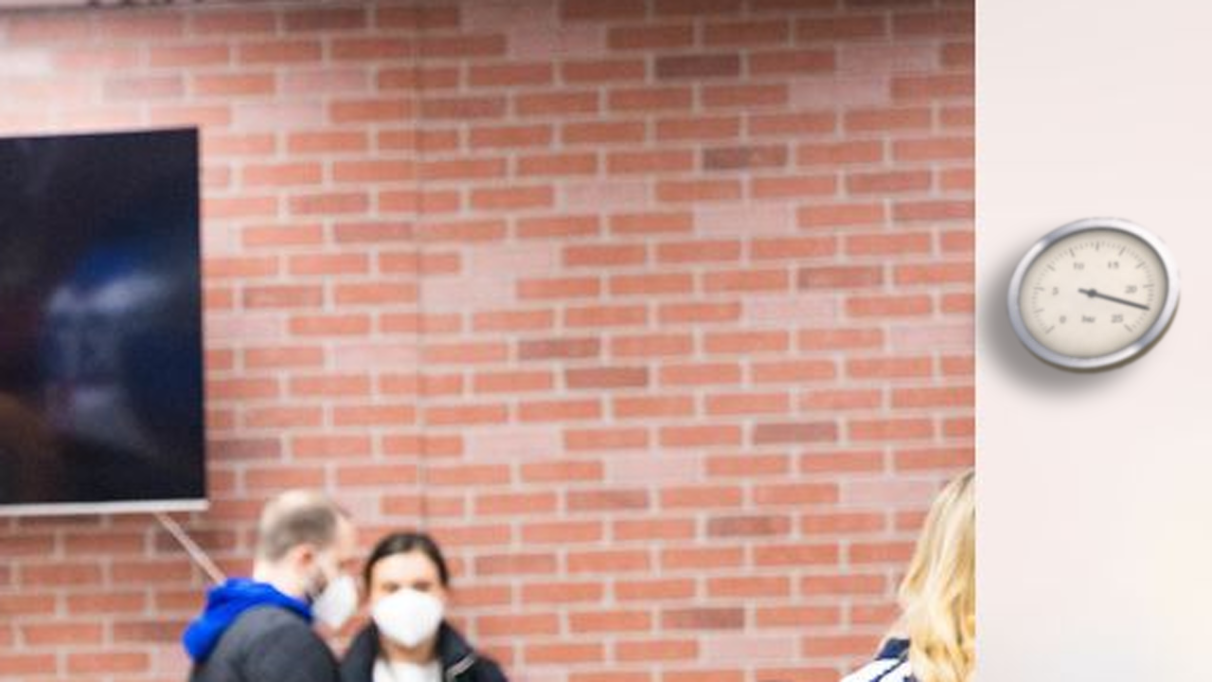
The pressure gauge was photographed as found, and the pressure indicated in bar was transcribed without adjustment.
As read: 22.5 bar
